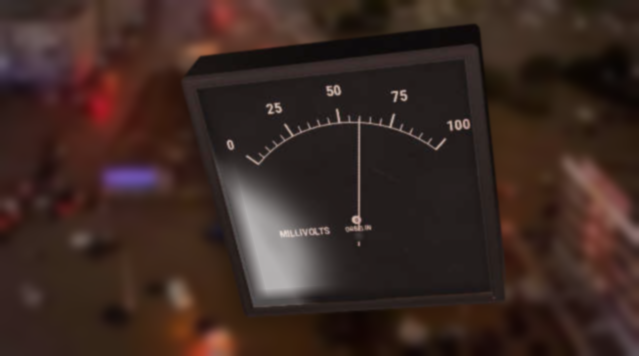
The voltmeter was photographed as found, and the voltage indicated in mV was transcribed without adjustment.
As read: 60 mV
